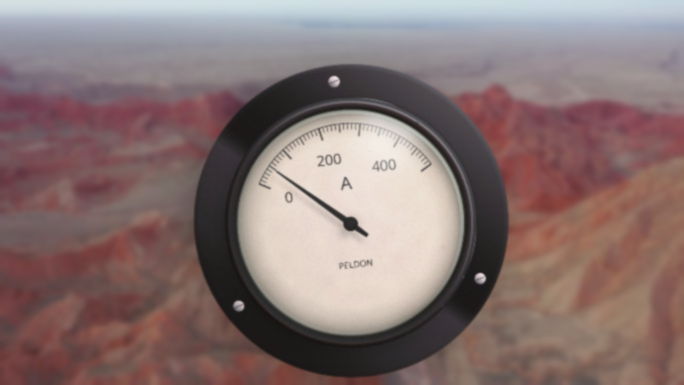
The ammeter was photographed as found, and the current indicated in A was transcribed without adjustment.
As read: 50 A
